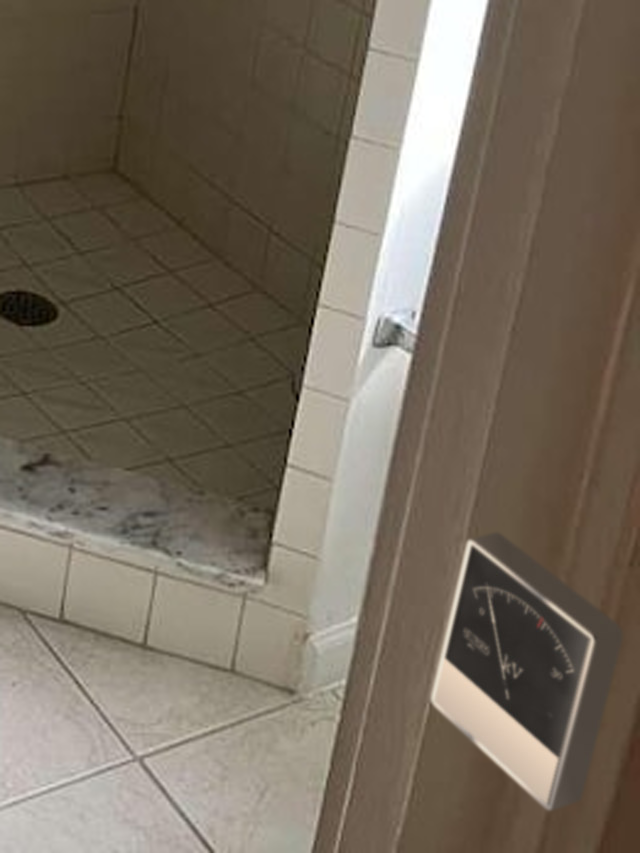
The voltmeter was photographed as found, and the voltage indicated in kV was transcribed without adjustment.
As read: 5 kV
